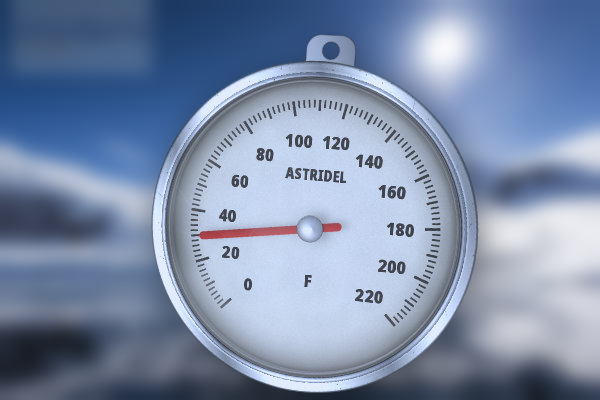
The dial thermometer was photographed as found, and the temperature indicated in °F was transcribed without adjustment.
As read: 30 °F
